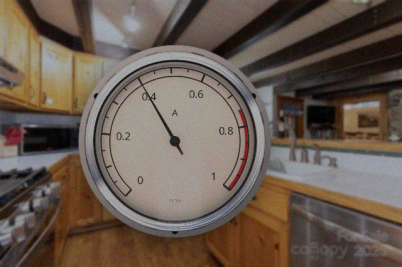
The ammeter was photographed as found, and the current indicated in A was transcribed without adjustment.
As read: 0.4 A
